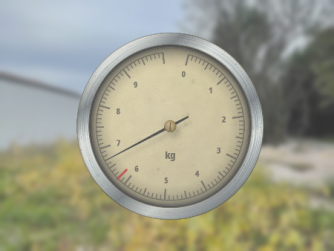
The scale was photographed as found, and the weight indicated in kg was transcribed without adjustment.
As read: 6.7 kg
